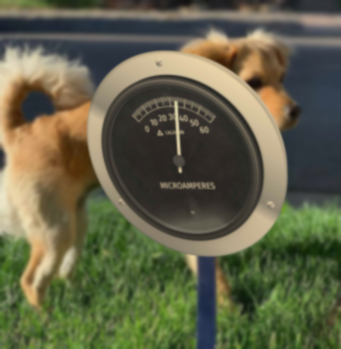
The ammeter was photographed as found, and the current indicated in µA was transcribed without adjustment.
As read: 35 µA
